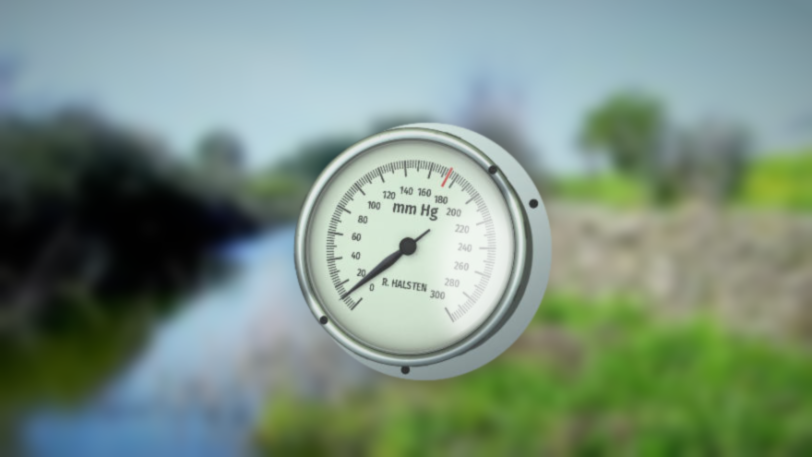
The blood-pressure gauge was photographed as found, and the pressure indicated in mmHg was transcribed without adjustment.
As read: 10 mmHg
